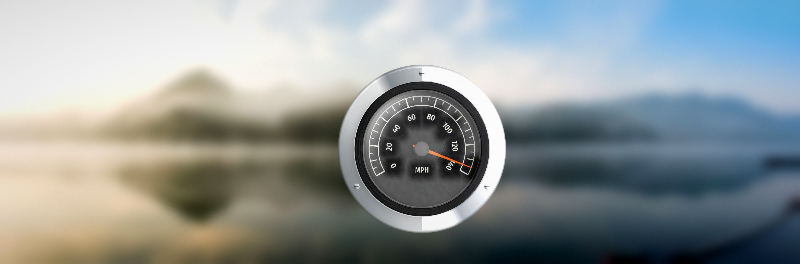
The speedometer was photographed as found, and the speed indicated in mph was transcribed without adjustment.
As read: 135 mph
